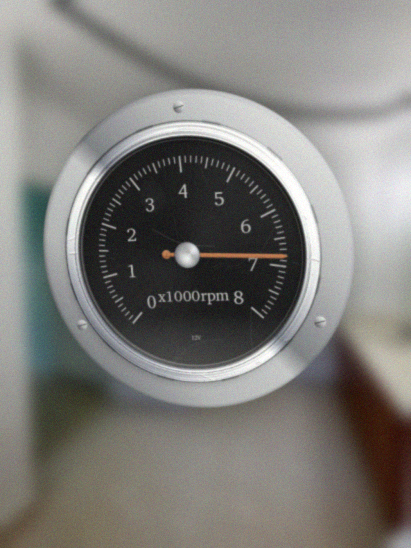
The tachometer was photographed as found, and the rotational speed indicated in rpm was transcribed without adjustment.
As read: 6800 rpm
